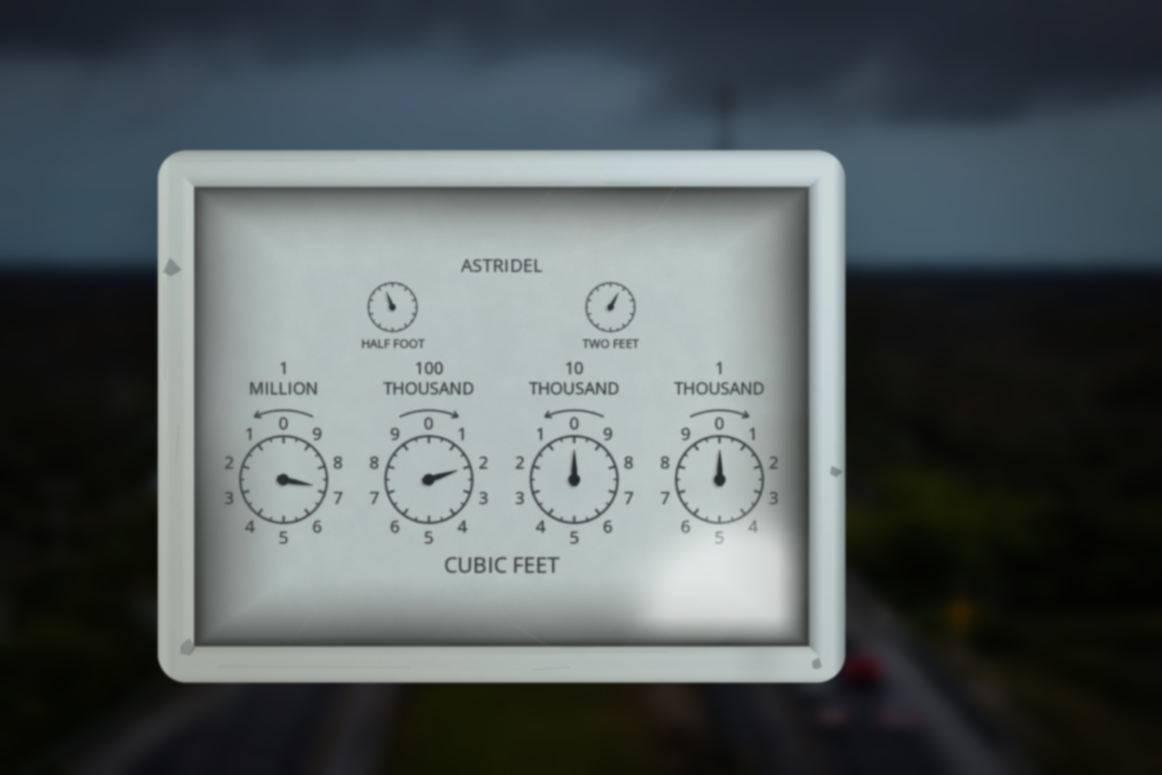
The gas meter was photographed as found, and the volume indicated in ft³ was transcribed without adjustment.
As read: 720000 ft³
